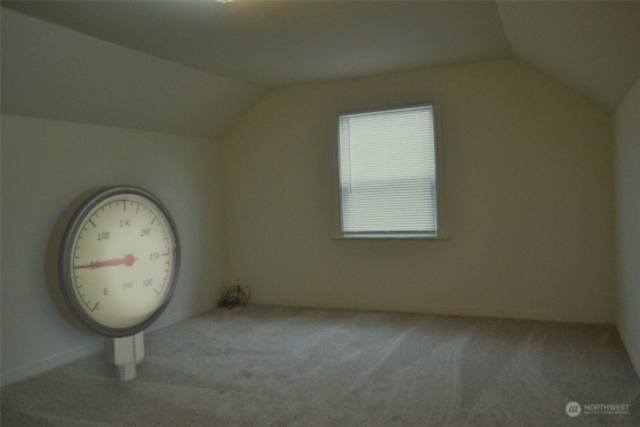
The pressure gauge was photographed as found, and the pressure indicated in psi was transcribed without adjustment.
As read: 50 psi
